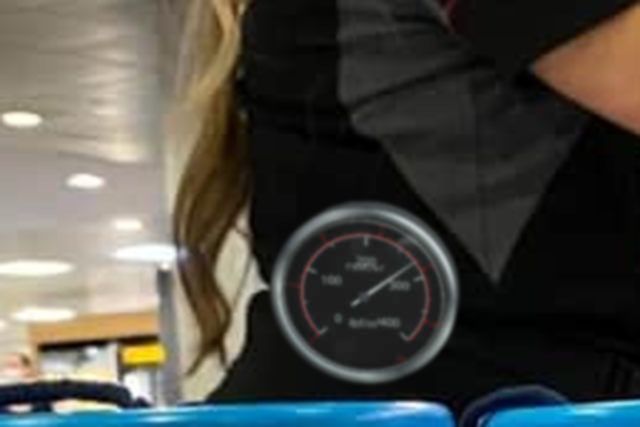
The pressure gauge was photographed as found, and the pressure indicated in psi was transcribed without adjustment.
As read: 275 psi
